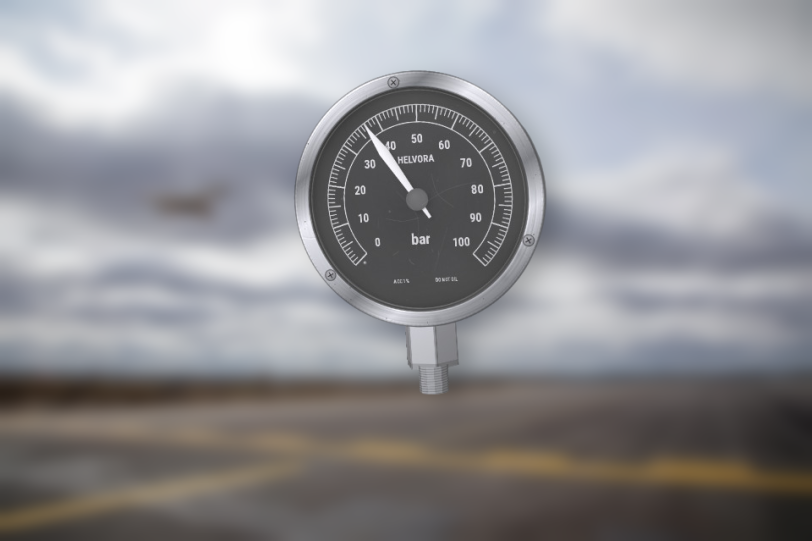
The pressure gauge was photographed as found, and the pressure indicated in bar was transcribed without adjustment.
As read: 37 bar
